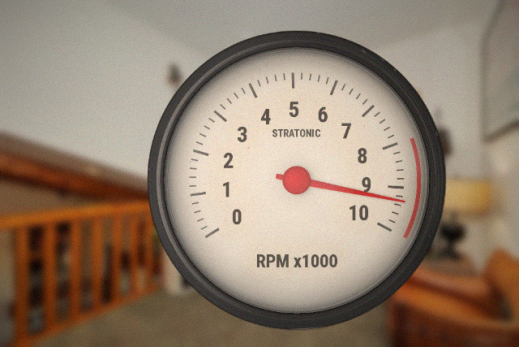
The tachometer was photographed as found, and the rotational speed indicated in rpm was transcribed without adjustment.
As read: 9300 rpm
